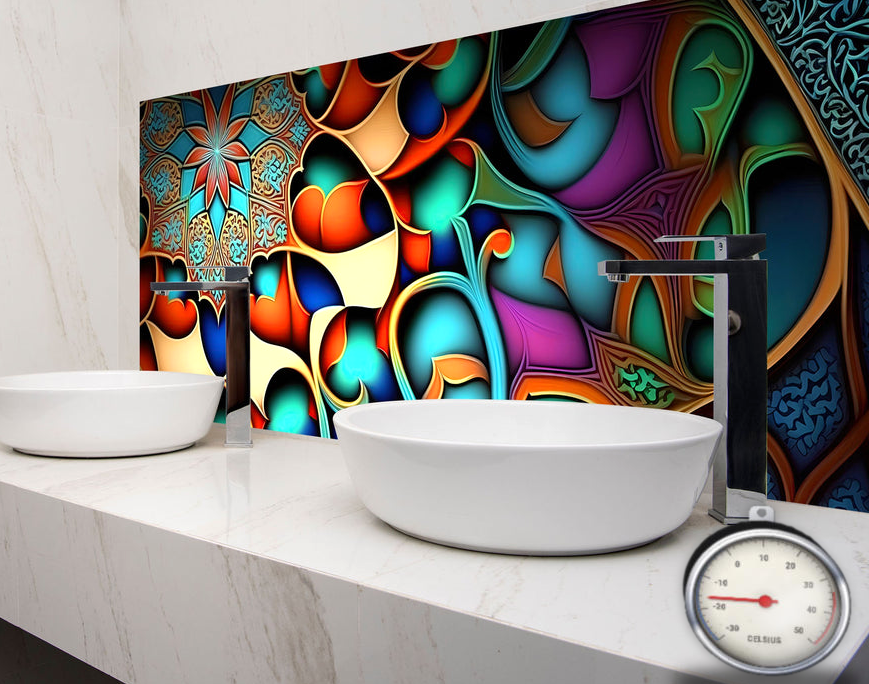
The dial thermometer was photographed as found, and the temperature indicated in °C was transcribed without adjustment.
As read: -16 °C
